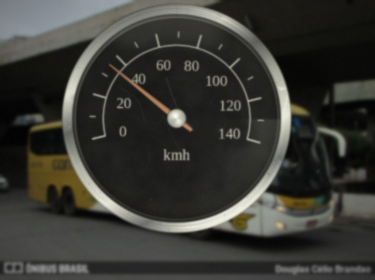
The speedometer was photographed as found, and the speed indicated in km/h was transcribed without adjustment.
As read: 35 km/h
